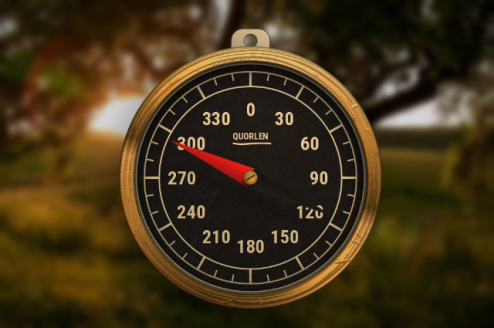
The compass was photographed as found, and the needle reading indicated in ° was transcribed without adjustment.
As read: 295 °
